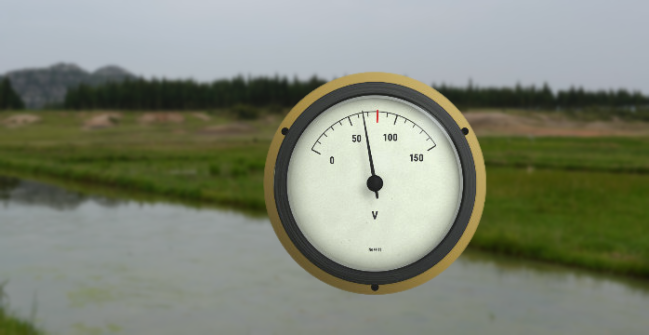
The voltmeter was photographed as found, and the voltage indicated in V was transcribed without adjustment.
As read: 65 V
